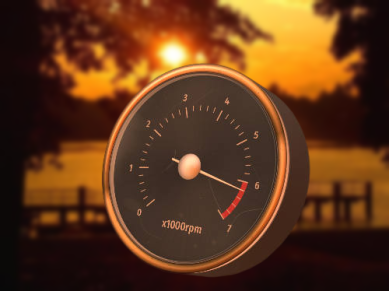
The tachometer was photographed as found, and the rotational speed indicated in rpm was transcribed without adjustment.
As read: 6200 rpm
